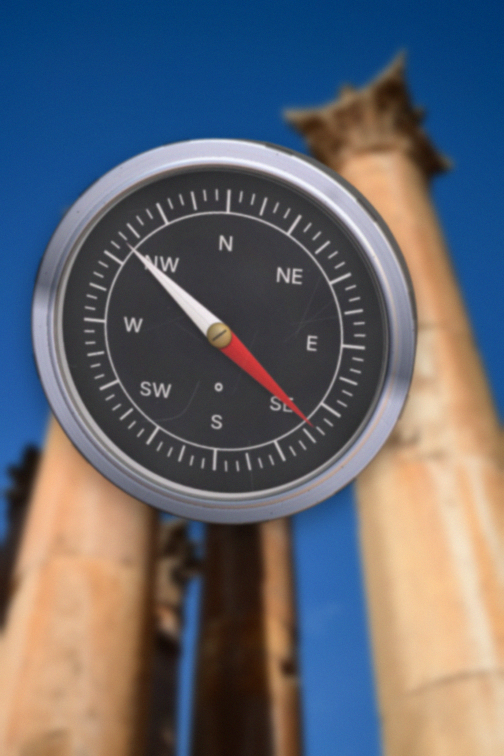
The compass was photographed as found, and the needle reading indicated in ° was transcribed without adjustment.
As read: 130 °
